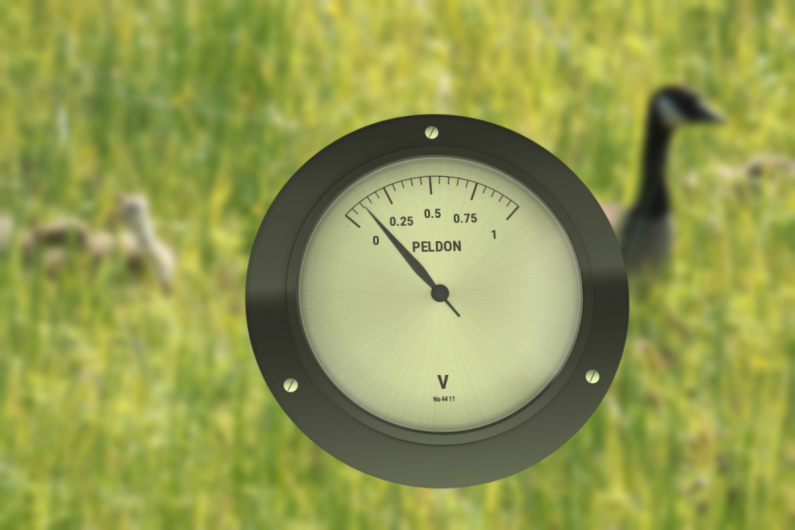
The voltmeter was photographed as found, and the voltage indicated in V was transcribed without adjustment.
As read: 0.1 V
